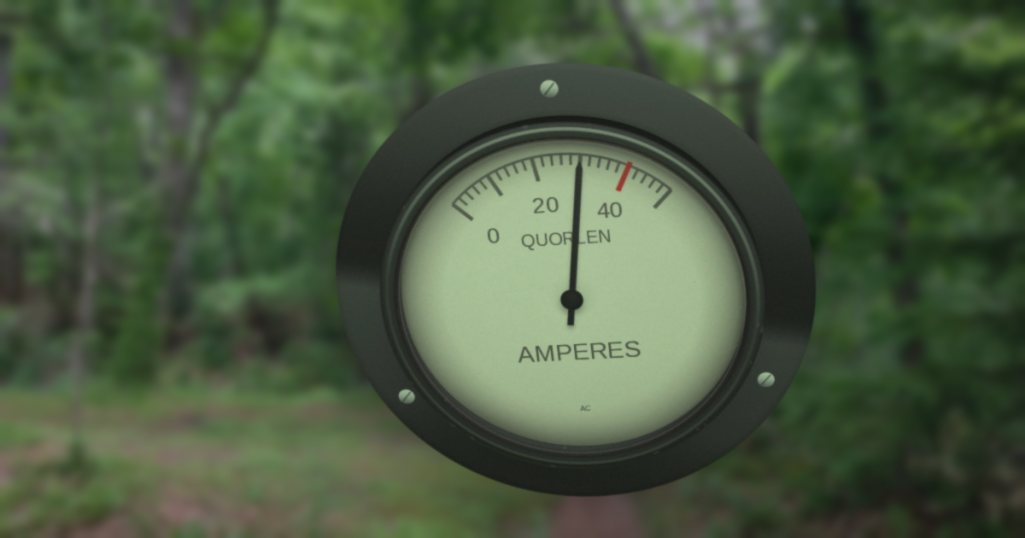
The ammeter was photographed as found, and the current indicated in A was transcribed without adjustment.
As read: 30 A
